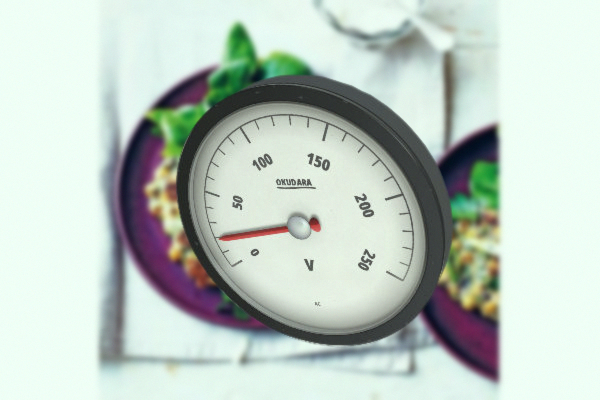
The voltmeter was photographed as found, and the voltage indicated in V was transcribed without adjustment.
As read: 20 V
